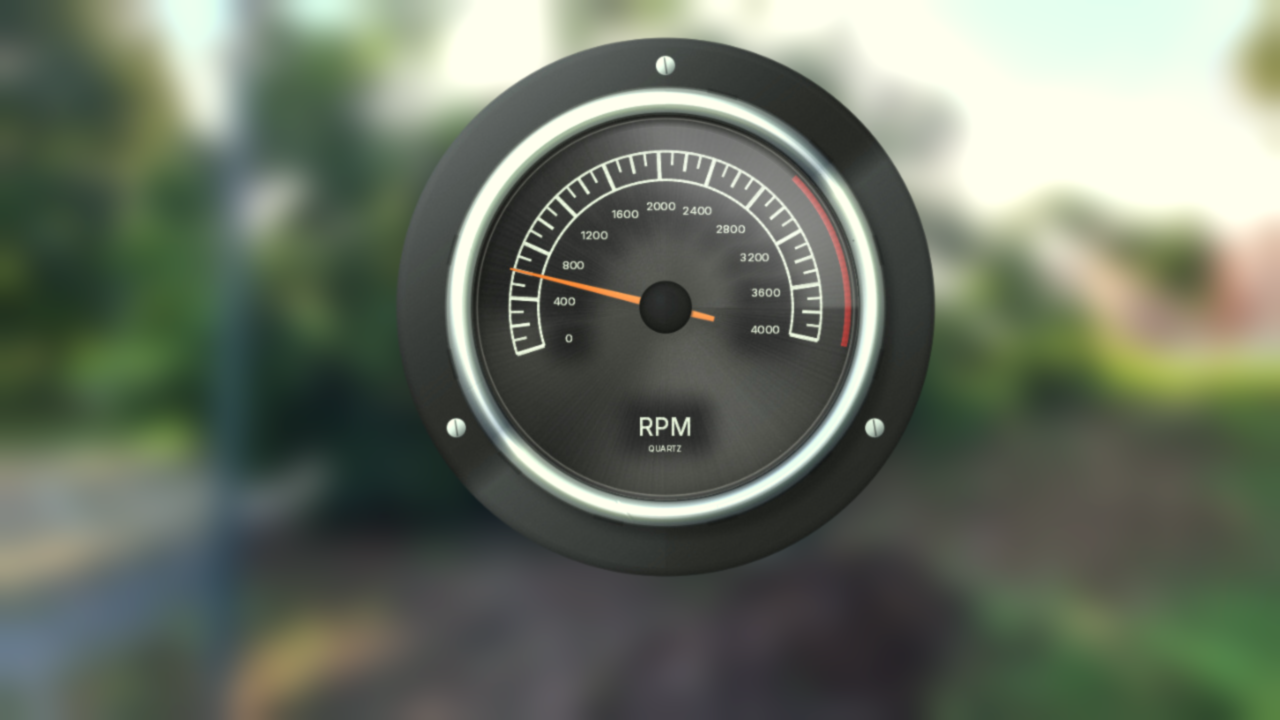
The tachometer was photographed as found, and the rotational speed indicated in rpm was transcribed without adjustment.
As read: 600 rpm
